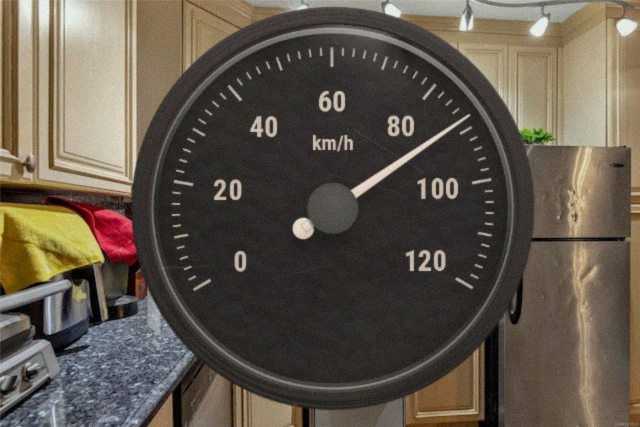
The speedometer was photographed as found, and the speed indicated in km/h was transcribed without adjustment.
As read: 88 km/h
